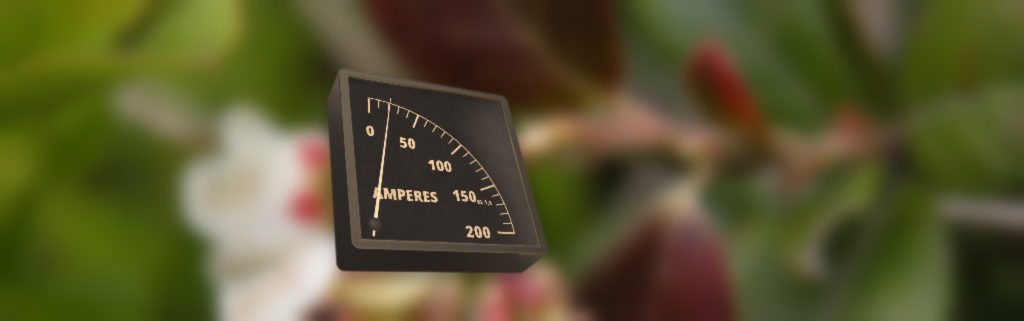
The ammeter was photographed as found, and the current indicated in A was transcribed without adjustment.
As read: 20 A
